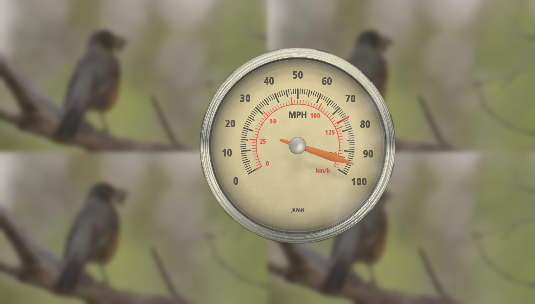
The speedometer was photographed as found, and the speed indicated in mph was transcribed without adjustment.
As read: 95 mph
